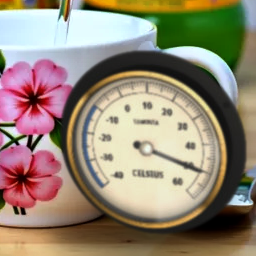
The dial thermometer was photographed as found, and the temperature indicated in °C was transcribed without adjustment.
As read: 50 °C
